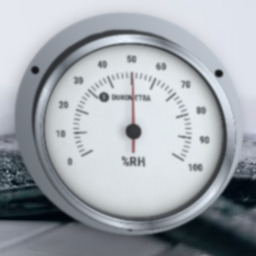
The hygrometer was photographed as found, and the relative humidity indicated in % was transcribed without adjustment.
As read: 50 %
